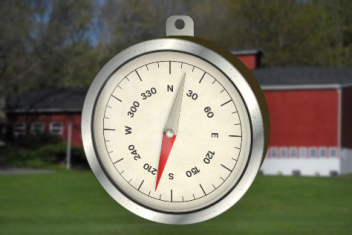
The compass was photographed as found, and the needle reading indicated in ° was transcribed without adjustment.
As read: 195 °
